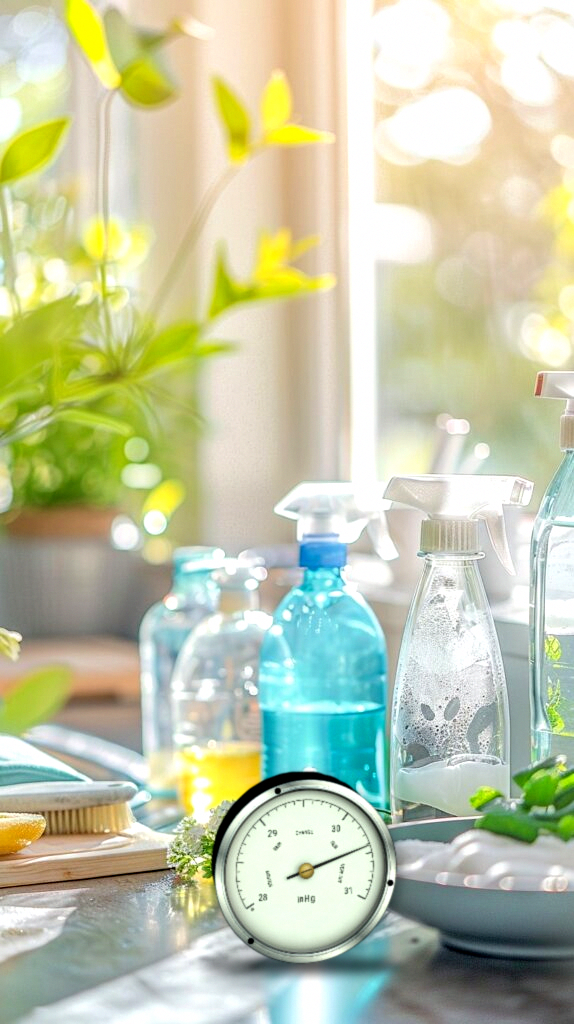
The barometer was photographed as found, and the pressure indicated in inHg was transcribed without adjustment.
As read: 30.4 inHg
